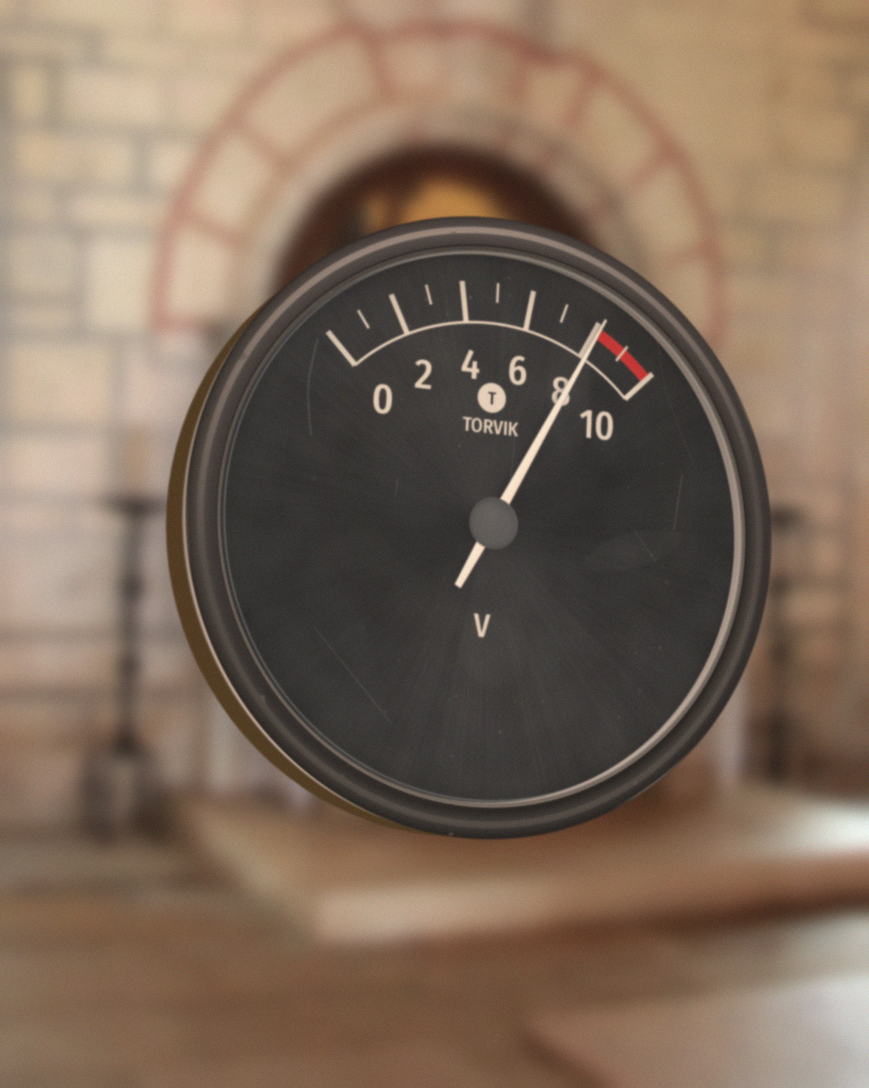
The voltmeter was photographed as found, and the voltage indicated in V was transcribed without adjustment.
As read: 8 V
